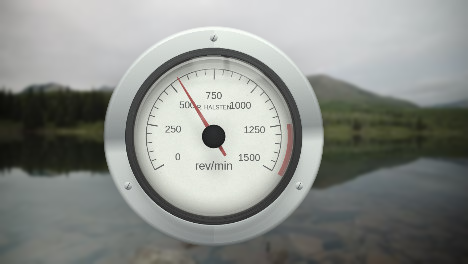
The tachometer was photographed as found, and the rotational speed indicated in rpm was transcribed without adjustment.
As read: 550 rpm
